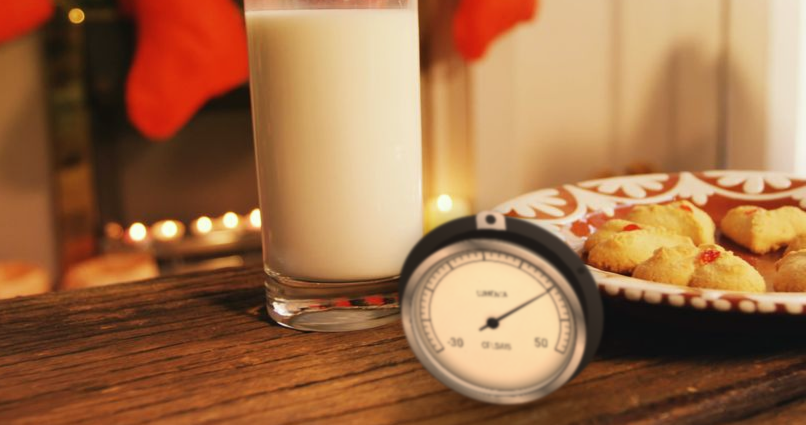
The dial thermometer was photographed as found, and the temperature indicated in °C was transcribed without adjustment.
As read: 30 °C
